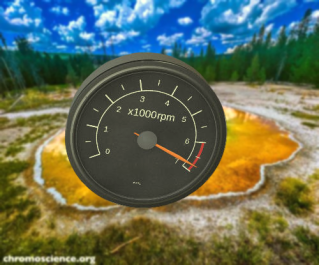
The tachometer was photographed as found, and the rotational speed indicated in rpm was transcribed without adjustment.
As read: 6750 rpm
